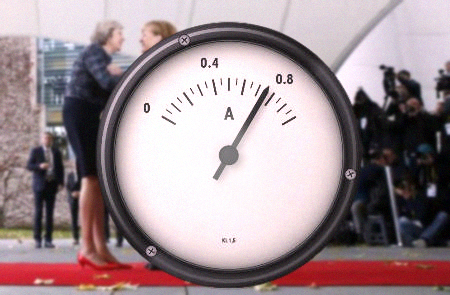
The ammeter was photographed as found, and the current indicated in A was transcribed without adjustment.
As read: 0.75 A
